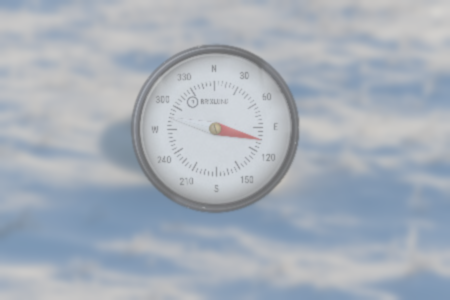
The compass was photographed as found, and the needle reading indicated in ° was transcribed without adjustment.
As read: 105 °
